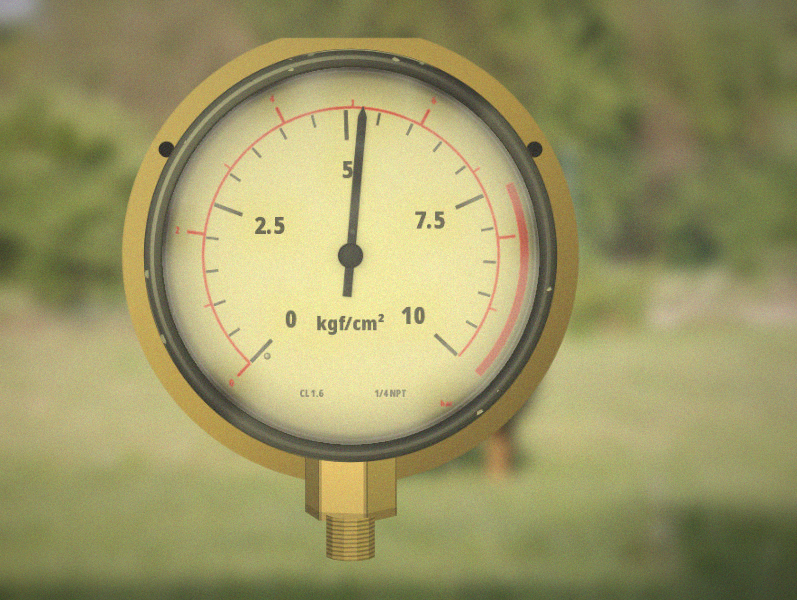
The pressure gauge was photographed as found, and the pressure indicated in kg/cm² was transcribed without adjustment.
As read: 5.25 kg/cm²
